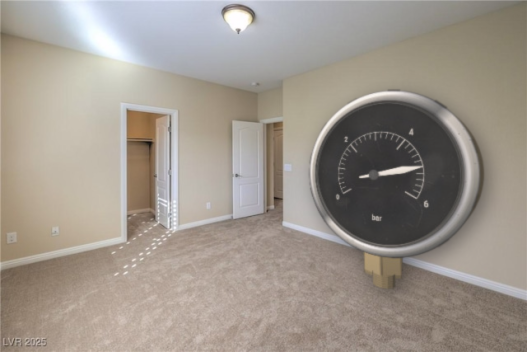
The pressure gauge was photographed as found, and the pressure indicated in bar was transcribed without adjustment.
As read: 5 bar
